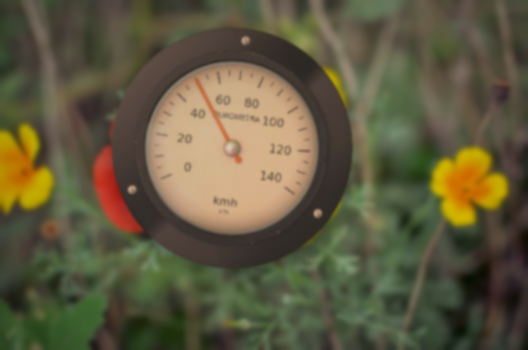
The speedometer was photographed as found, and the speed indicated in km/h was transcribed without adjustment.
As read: 50 km/h
